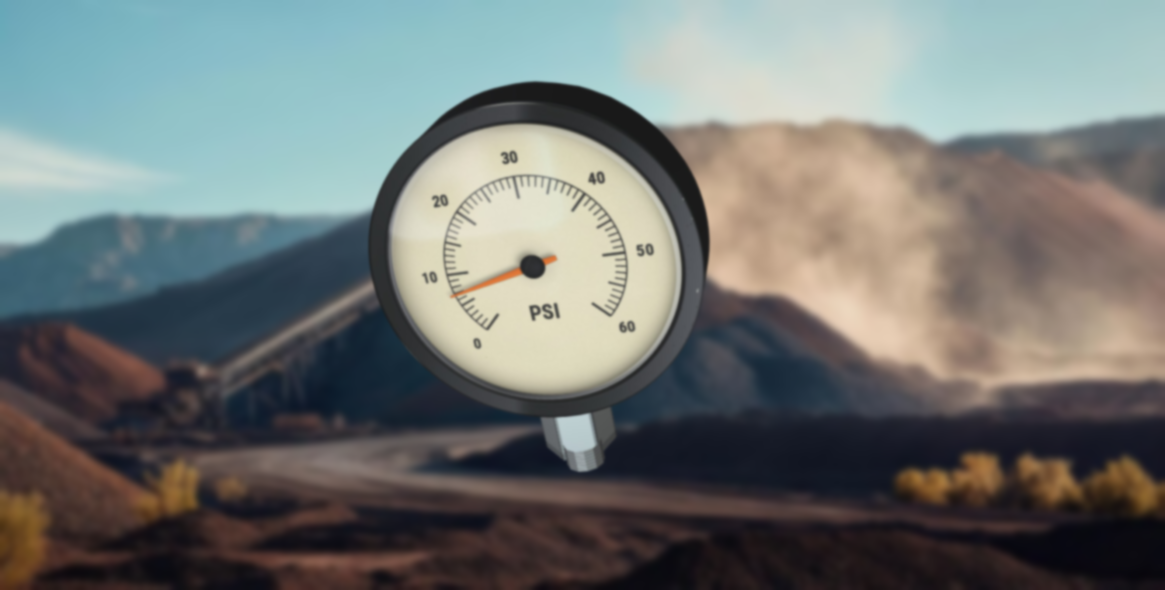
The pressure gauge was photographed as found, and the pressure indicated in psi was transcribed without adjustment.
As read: 7 psi
